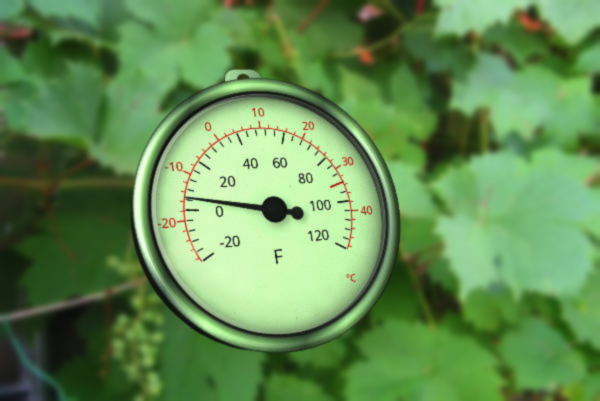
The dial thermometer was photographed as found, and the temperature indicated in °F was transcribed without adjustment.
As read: 4 °F
